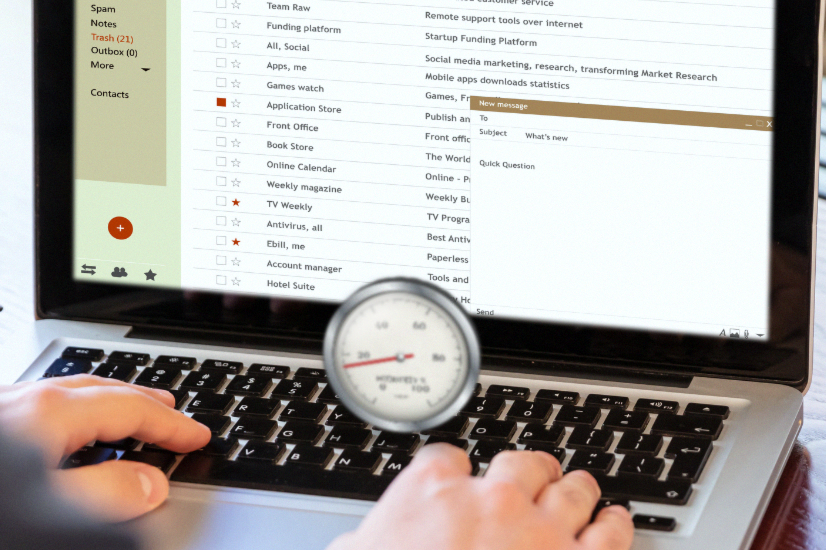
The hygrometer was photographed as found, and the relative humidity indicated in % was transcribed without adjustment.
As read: 16 %
